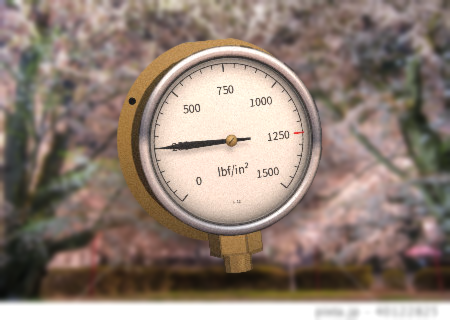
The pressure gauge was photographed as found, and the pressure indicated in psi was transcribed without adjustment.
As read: 250 psi
